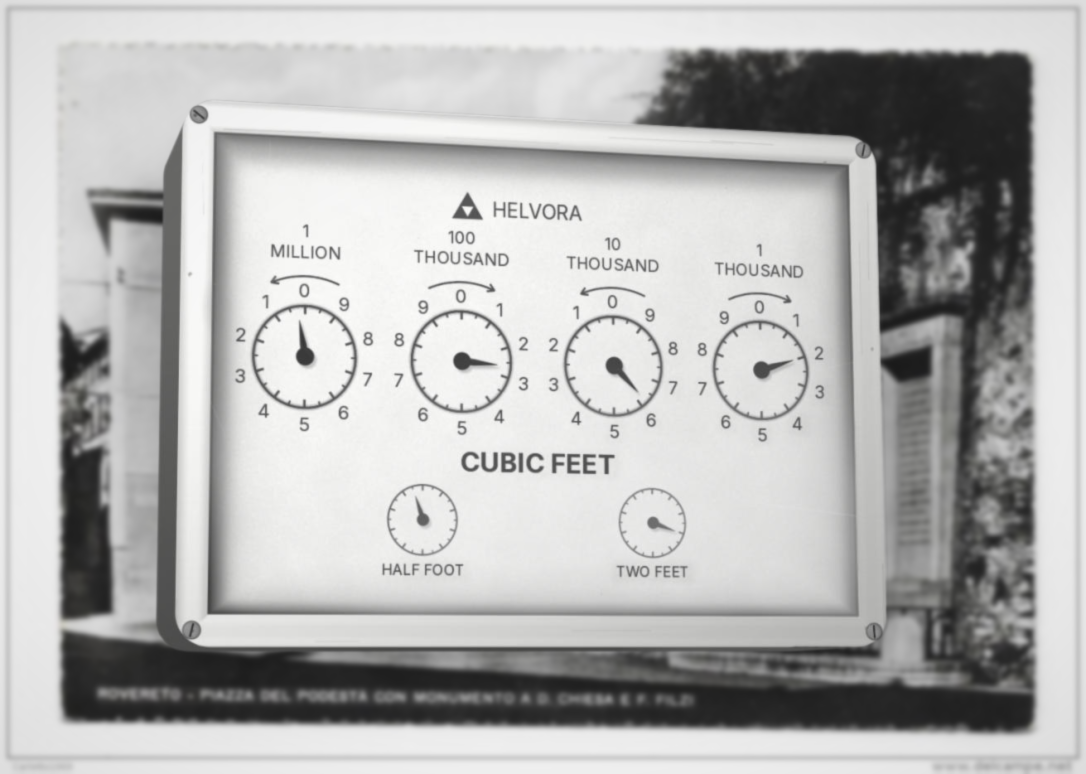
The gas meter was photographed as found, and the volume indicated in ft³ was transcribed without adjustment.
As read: 26200 ft³
